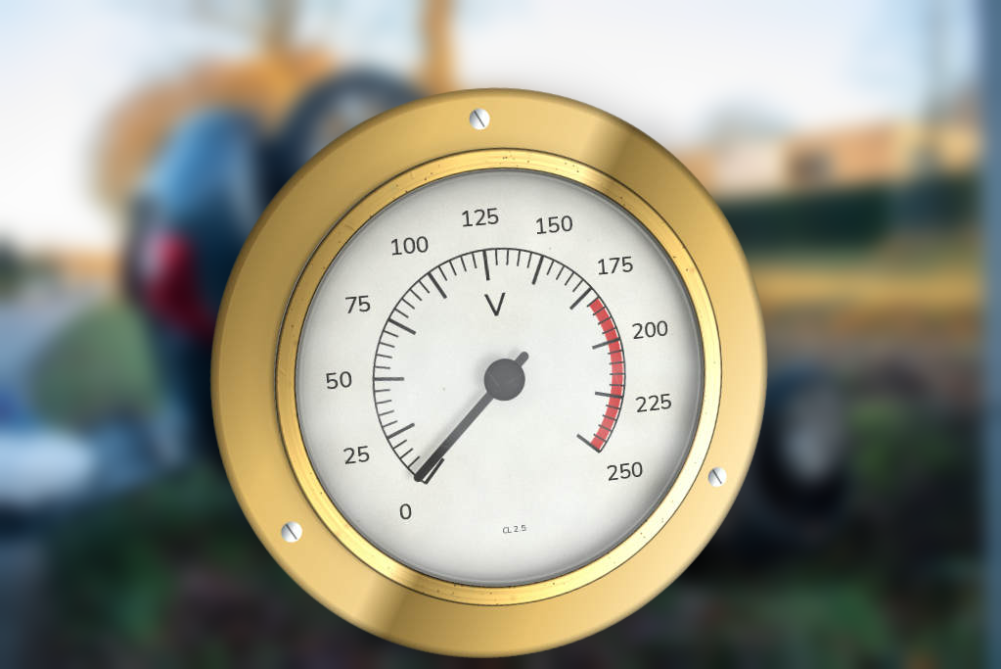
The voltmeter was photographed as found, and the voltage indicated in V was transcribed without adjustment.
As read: 5 V
